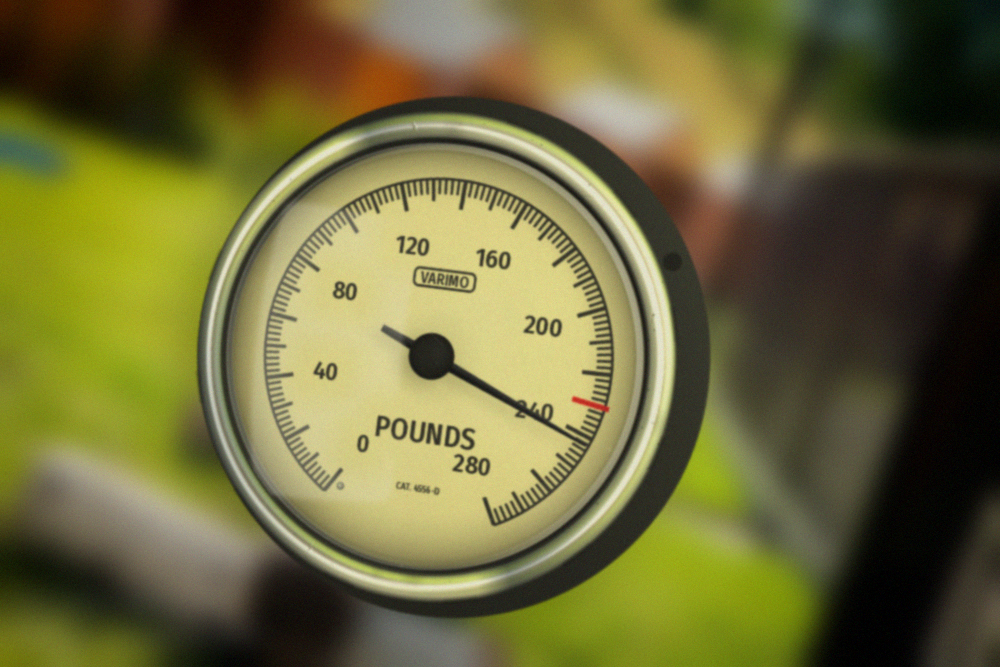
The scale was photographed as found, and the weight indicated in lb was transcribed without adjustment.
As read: 242 lb
